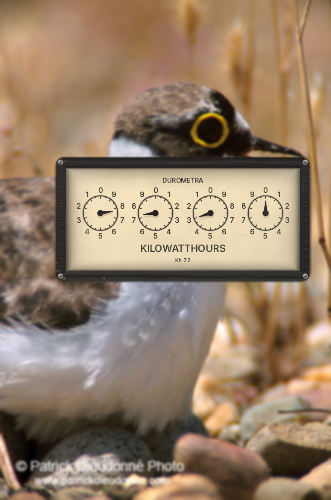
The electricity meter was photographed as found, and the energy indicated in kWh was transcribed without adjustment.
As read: 7730 kWh
